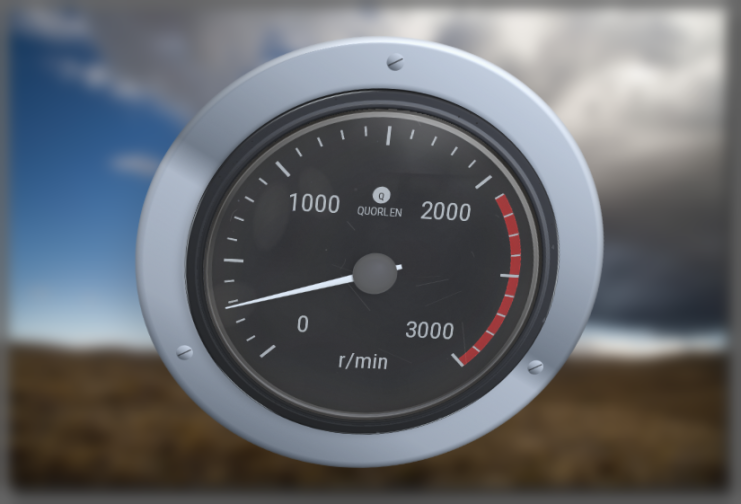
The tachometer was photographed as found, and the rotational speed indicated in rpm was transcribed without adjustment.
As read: 300 rpm
